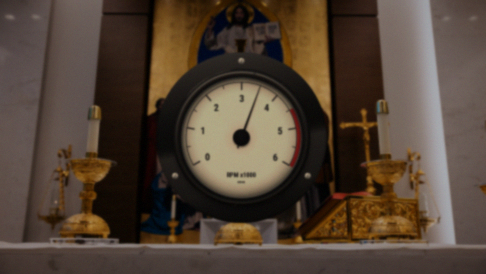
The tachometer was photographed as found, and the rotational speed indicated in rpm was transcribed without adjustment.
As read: 3500 rpm
